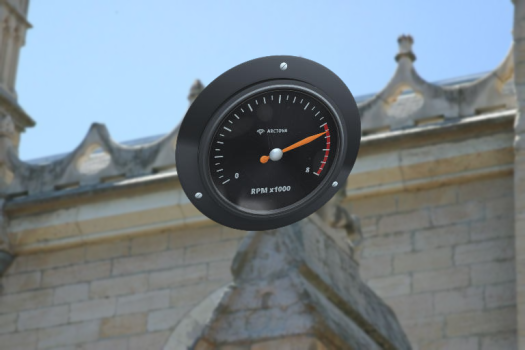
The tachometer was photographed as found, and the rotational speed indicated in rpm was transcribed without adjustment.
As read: 6250 rpm
